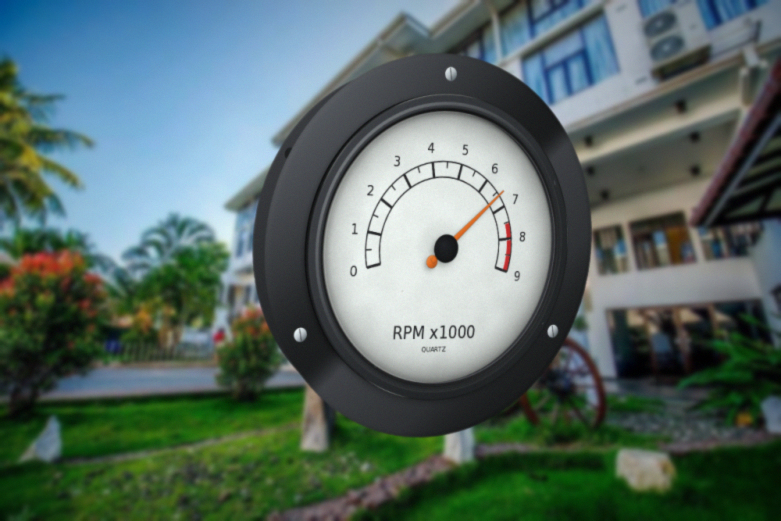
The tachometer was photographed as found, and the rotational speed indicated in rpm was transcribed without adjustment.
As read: 6500 rpm
